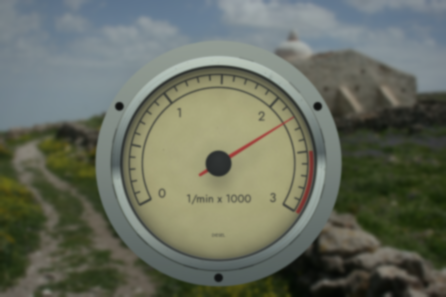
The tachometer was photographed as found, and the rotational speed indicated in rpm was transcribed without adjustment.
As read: 2200 rpm
